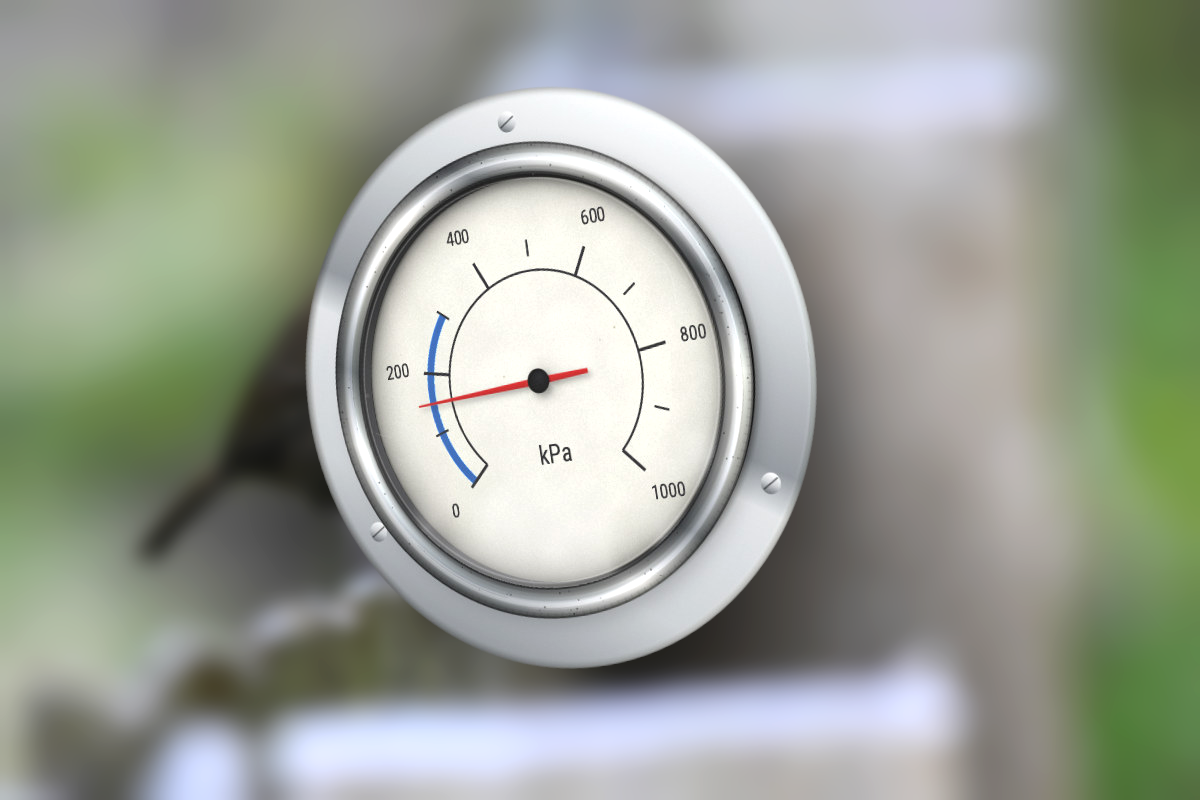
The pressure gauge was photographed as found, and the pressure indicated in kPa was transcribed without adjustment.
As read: 150 kPa
